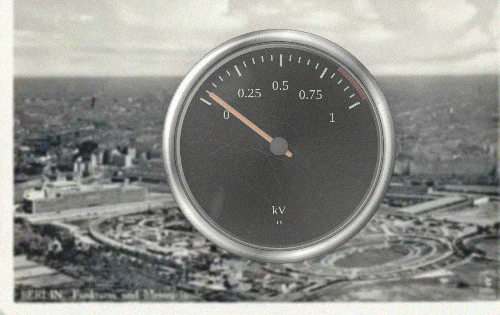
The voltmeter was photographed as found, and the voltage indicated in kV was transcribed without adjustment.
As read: 0.05 kV
